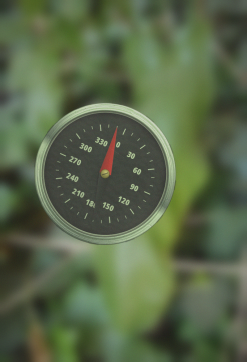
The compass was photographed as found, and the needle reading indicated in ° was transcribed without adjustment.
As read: 350 °
